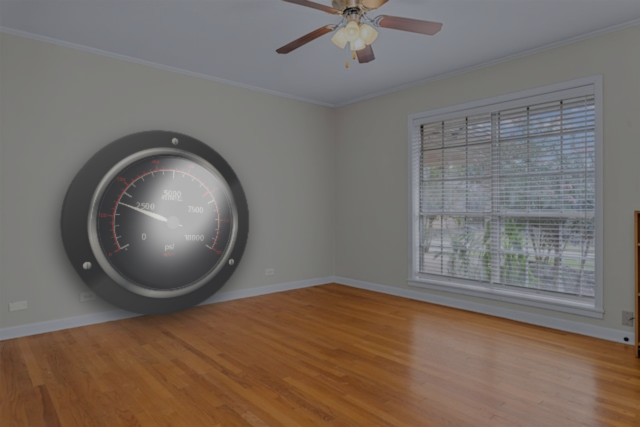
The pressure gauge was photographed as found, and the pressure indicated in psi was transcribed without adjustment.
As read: 2000 psi
